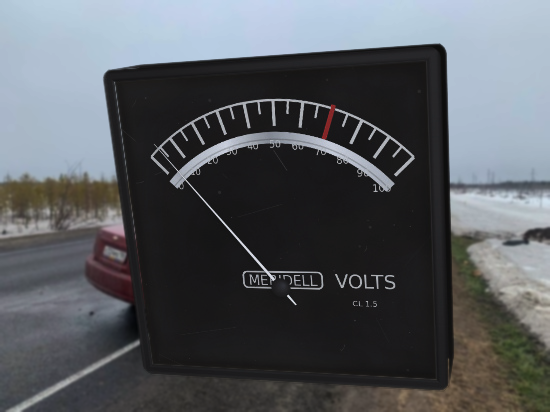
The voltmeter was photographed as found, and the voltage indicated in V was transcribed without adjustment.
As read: 5 V
